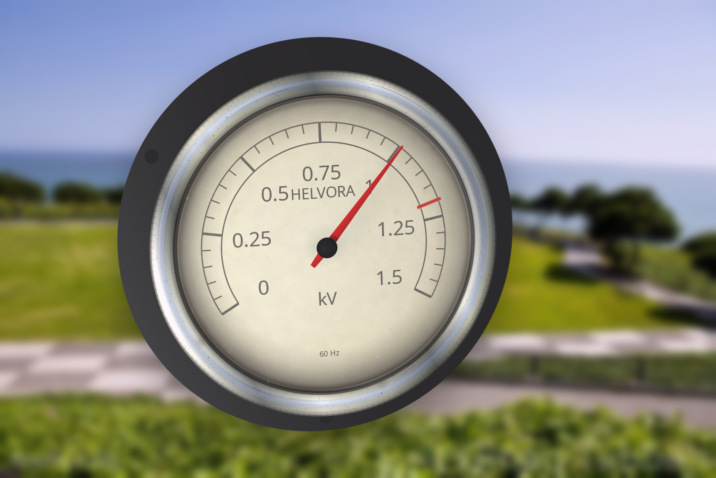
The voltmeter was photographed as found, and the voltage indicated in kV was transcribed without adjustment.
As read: 1 kV
